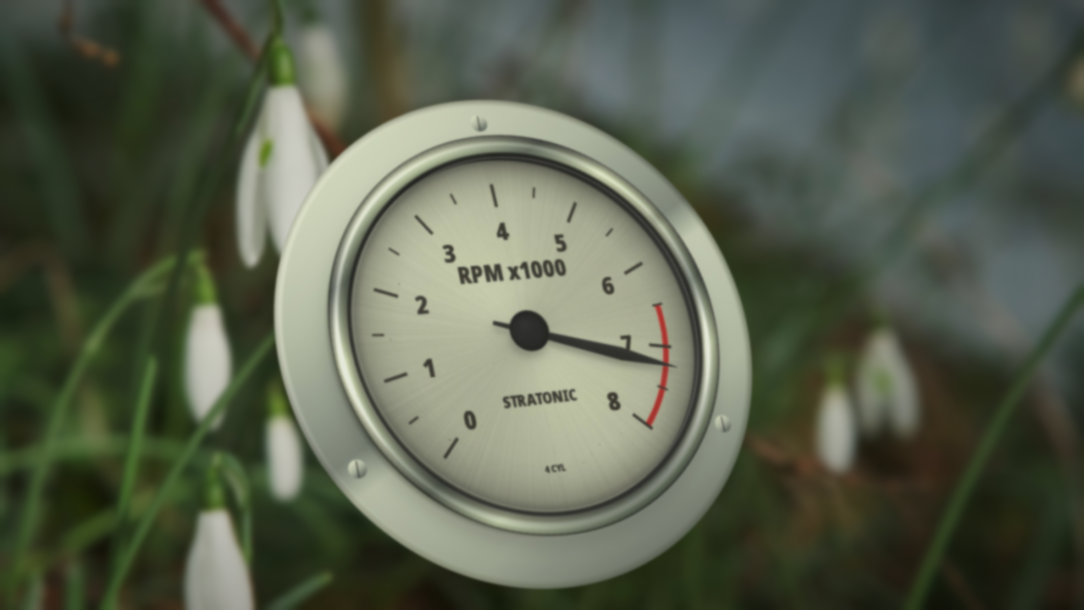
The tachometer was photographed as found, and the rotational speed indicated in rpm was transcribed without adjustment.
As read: 7250 rpm
